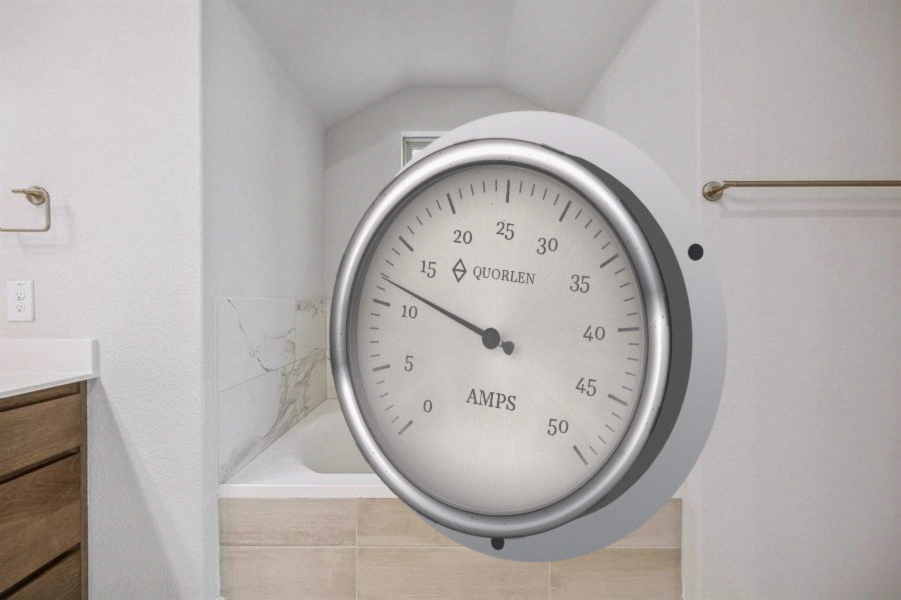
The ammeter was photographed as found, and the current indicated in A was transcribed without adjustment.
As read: 12 A
